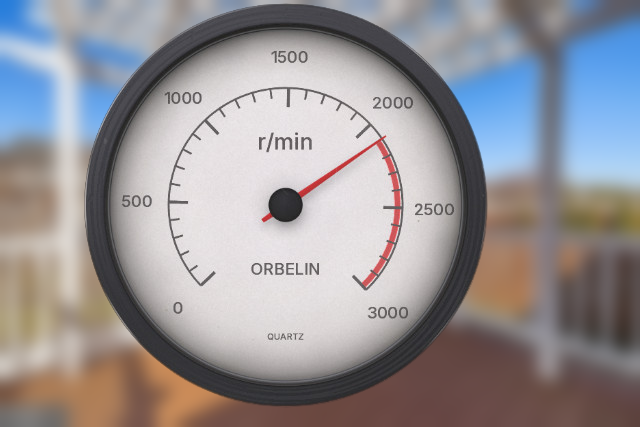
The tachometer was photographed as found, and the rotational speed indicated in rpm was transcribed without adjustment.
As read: 2100 rpm
